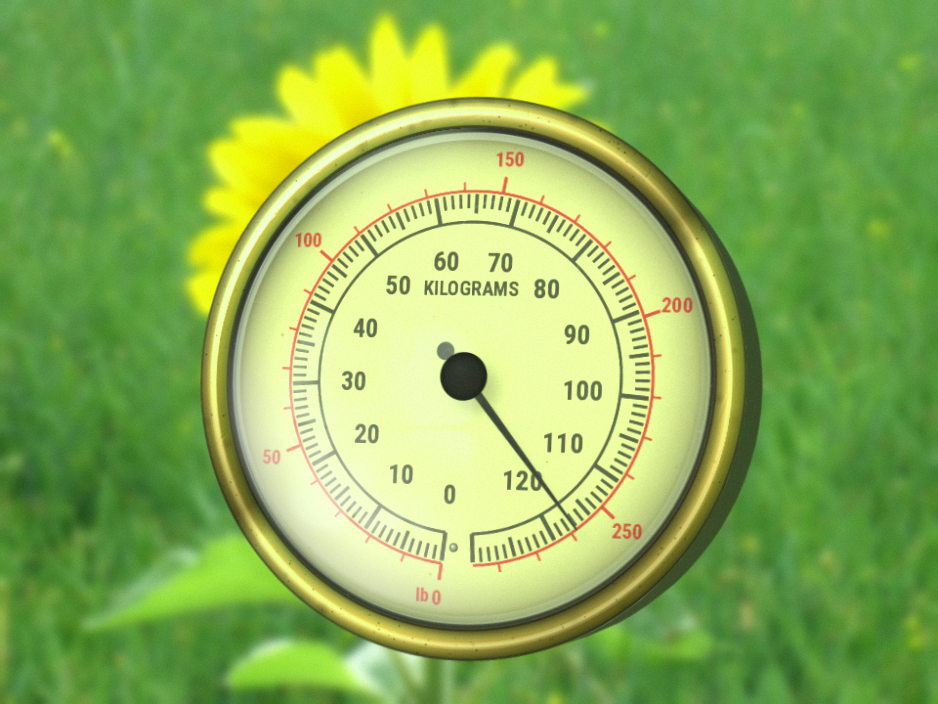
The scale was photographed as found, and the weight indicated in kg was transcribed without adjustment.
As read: 117 kg
